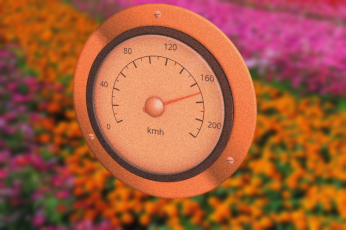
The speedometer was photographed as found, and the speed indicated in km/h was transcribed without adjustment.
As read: 170 km/h
